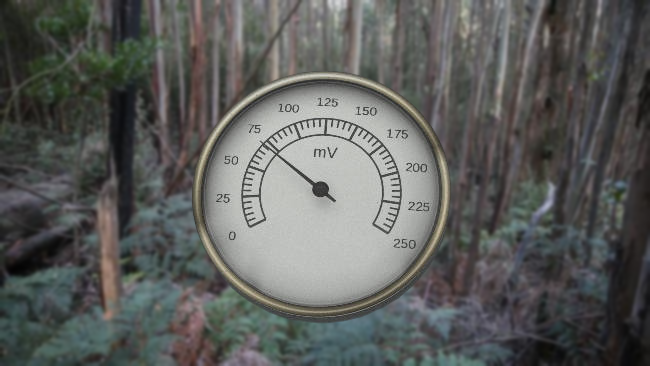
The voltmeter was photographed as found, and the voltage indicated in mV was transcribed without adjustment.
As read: 70 mV
